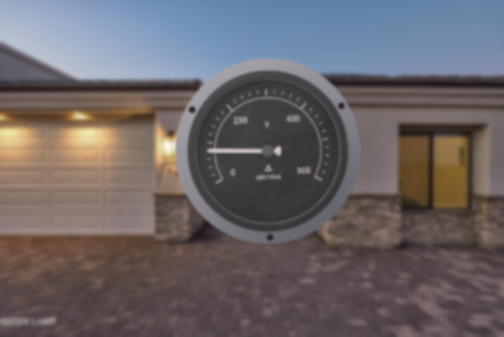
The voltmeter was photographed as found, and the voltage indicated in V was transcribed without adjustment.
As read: 80 V
